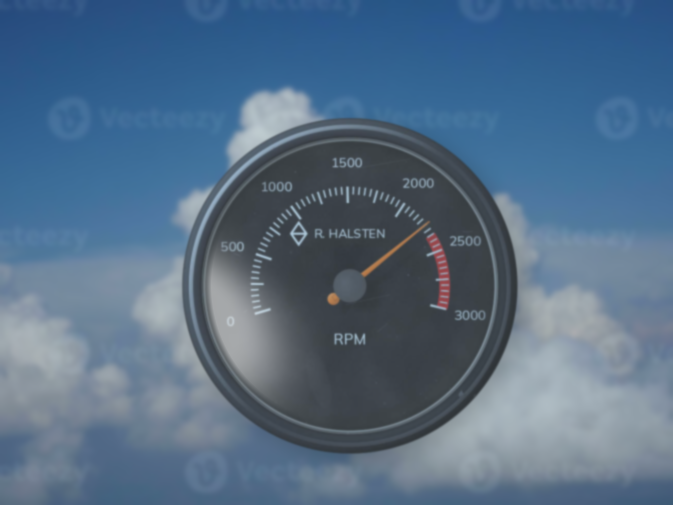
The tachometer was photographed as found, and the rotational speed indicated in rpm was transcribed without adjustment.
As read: 2250 rpm
